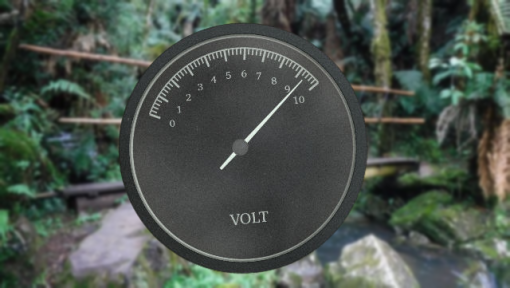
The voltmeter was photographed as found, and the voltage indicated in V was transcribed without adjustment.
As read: 9.4 V
